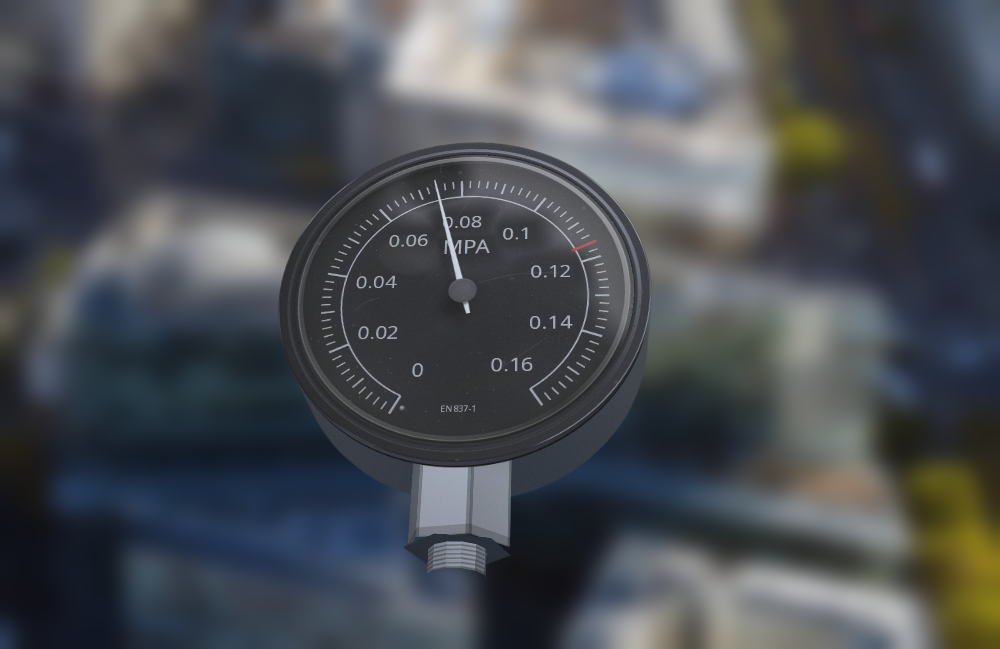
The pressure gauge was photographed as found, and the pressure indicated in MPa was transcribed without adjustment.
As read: 0.074 MPa
